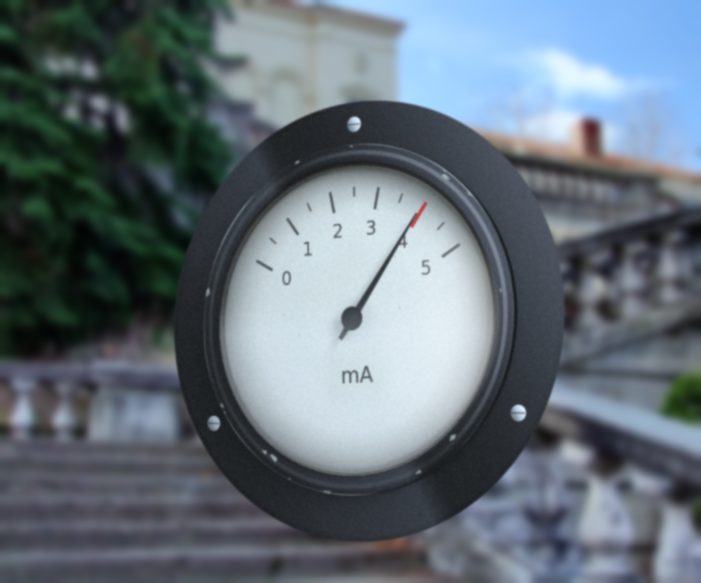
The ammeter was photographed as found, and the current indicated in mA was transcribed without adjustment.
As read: 4 mA
